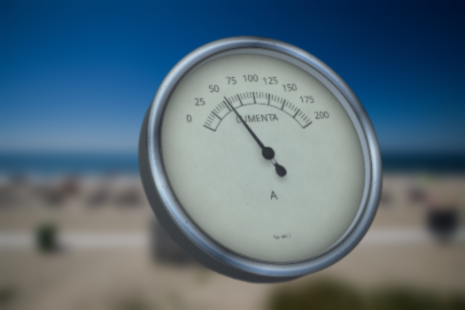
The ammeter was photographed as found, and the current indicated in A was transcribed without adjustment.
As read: 50 A
